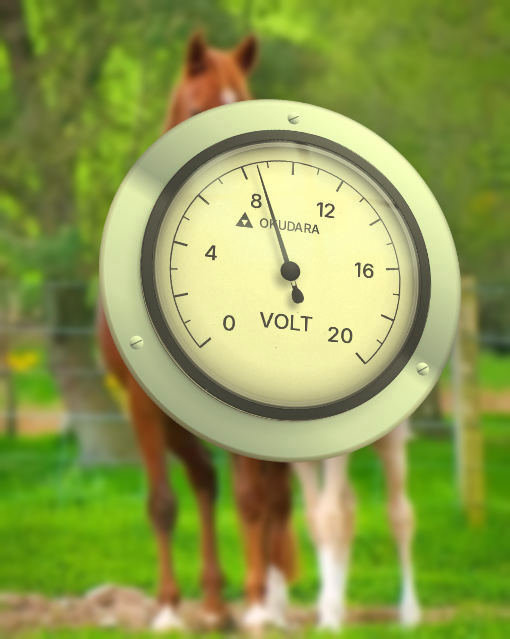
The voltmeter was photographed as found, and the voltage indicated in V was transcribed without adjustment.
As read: 8.5 V
